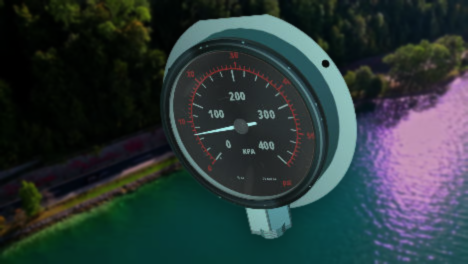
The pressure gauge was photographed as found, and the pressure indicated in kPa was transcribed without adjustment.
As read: 50 kPa
